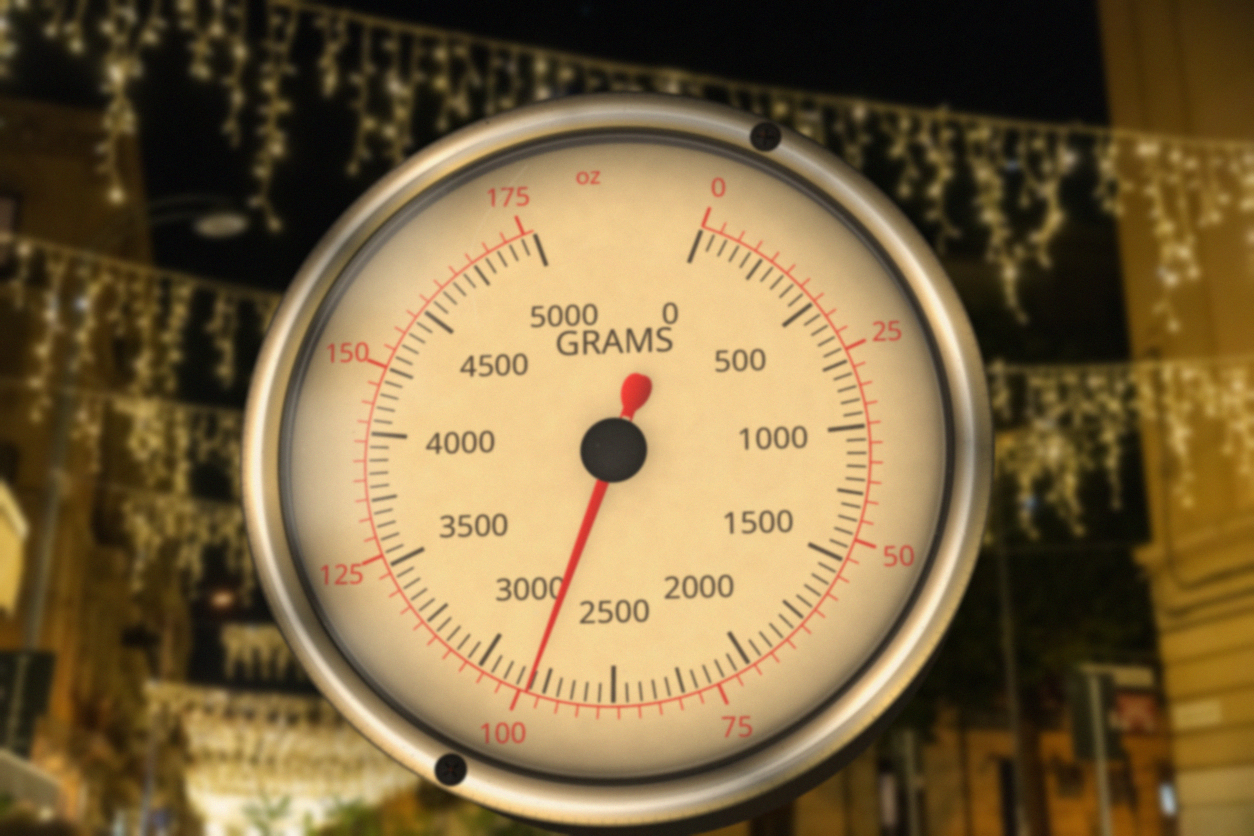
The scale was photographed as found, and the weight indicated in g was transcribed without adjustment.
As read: 2800 g
